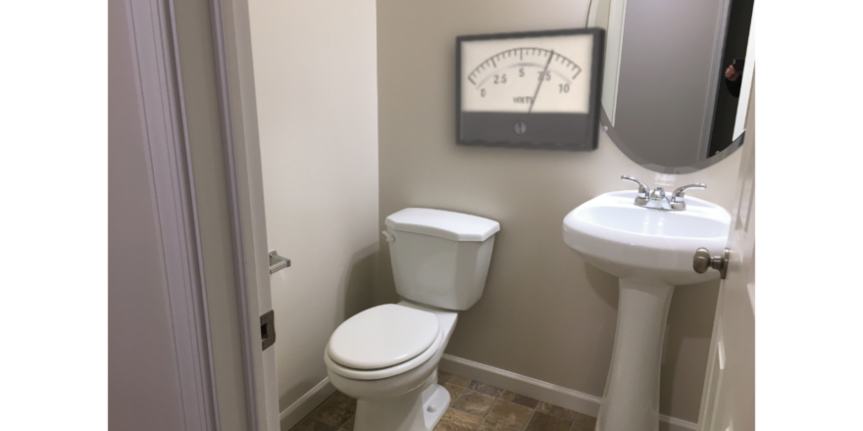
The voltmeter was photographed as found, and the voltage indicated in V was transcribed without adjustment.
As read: 7.5 V
